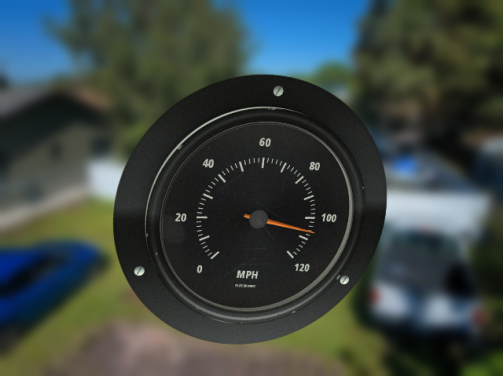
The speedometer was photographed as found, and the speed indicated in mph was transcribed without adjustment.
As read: 106 mph
